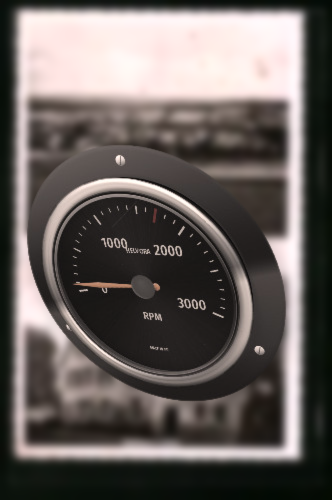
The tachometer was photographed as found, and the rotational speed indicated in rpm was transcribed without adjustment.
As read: 100 rpm
